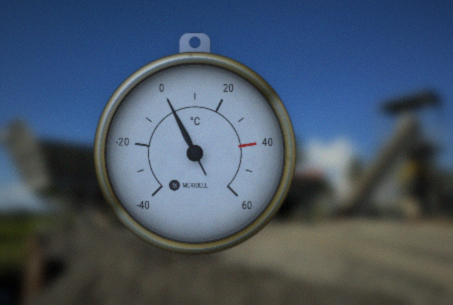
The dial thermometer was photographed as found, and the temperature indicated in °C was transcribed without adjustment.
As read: 0 °C
